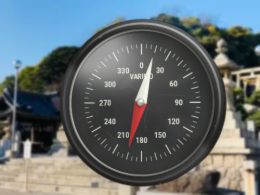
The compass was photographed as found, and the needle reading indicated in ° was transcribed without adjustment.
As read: 195 °
